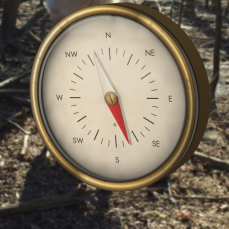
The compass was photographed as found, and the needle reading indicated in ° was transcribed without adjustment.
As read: 160 °
